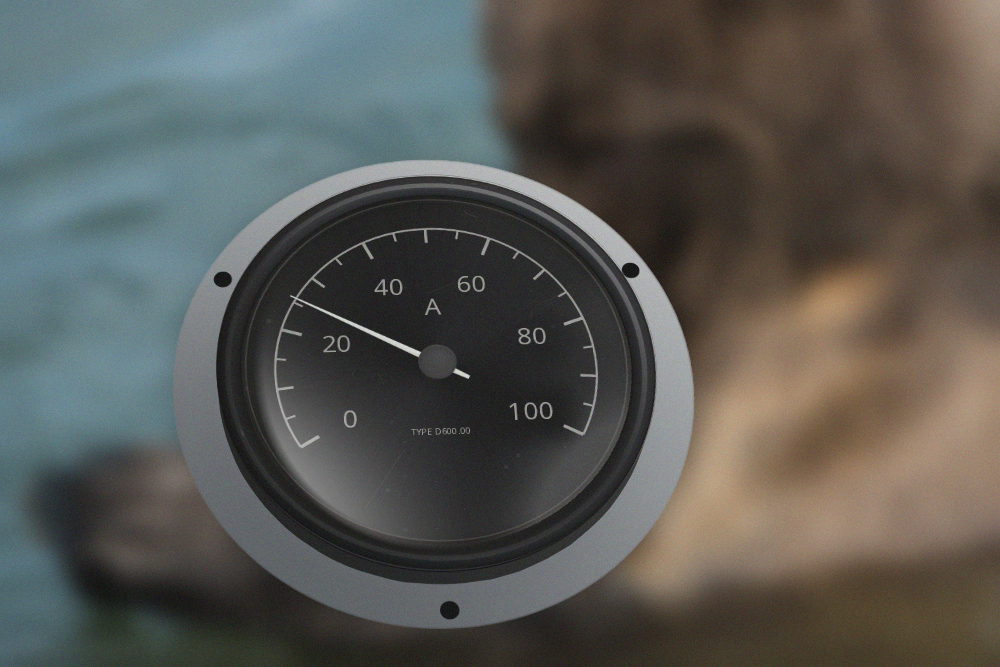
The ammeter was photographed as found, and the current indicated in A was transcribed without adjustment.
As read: 25 A
